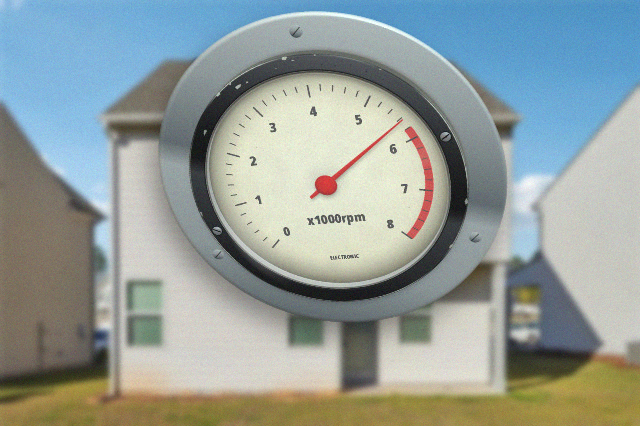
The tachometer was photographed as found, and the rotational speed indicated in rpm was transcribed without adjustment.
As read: 5600 rpm
